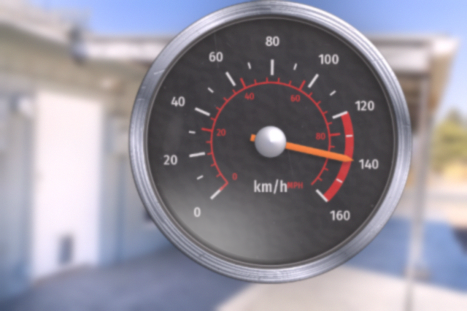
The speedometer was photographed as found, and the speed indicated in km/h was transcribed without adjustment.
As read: 140 km/h
